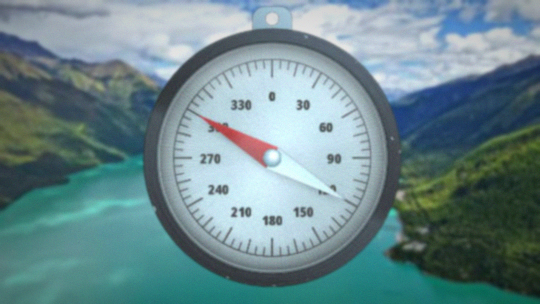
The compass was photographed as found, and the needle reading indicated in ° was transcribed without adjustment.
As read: 300 °
